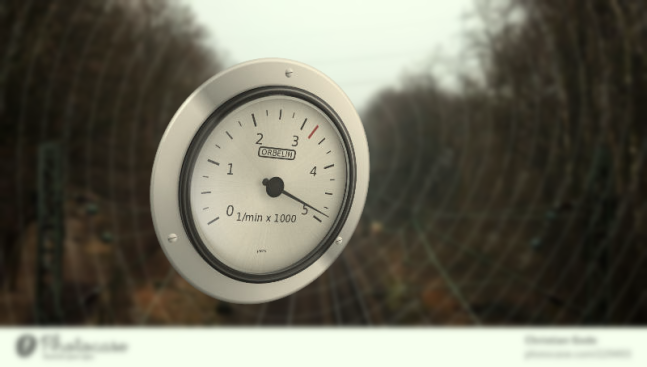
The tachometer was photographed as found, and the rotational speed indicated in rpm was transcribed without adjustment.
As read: 4875 rpm
